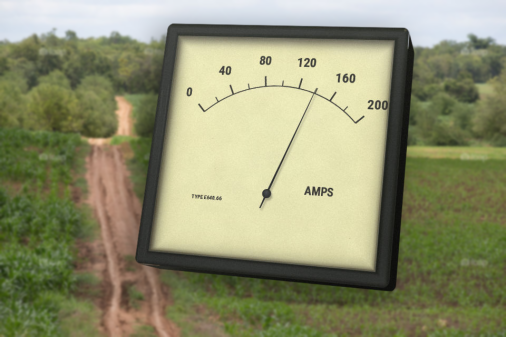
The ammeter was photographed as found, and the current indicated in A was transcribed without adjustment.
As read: 140 A
